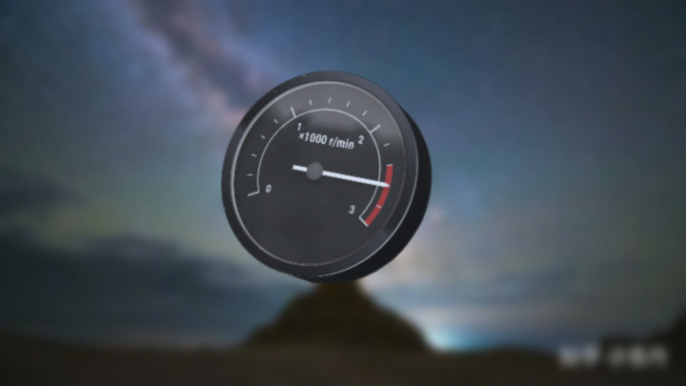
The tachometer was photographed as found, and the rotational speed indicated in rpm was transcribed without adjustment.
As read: 2600 rpm
